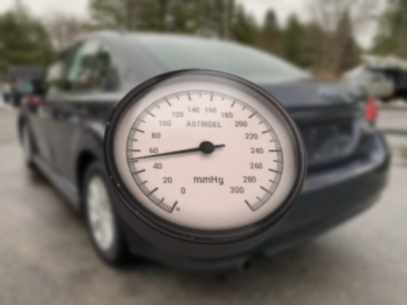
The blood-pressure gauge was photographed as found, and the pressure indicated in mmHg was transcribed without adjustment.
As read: 50 mmHg
